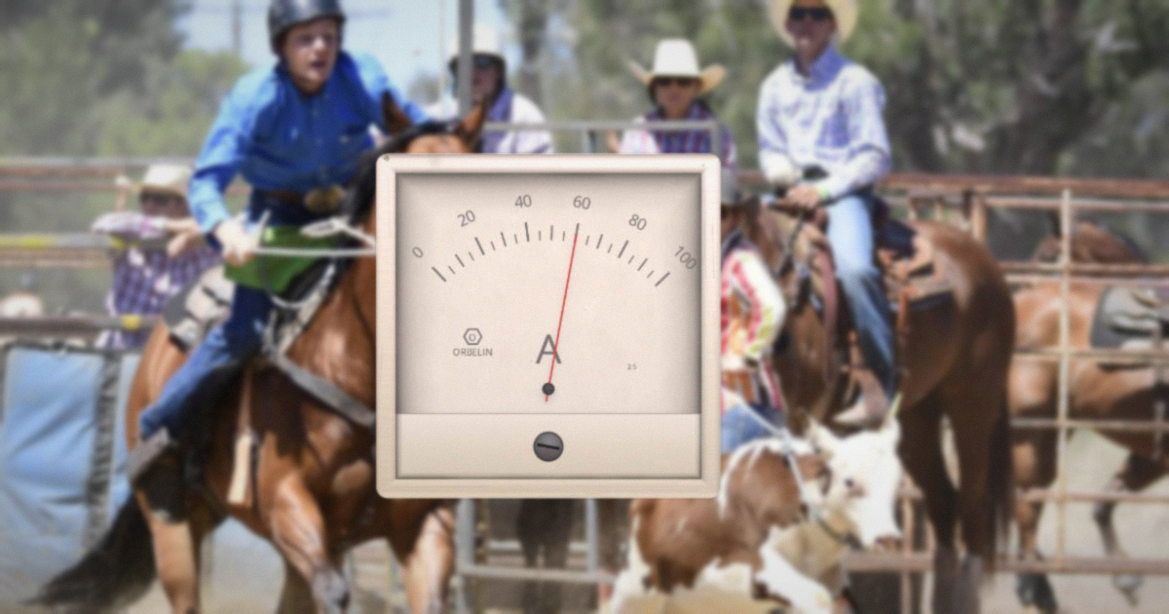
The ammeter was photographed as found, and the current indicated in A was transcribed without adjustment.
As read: 60 A
